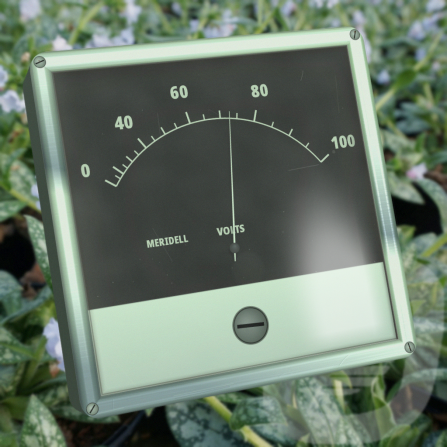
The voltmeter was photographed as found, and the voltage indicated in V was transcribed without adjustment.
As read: 72.5 V
